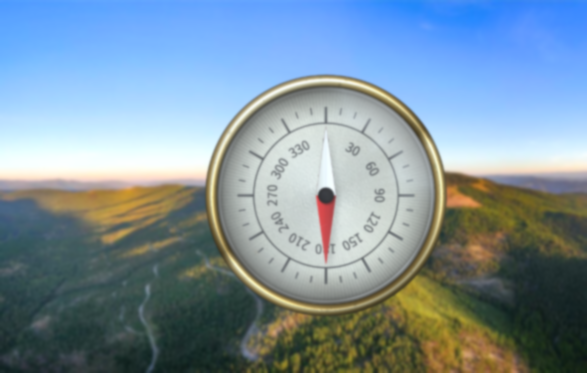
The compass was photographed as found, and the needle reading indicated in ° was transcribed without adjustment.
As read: 180 °
